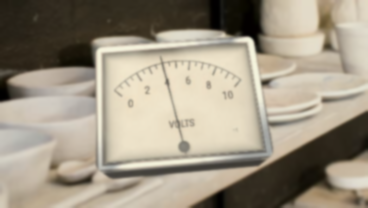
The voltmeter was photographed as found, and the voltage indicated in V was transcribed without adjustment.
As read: 4 V
